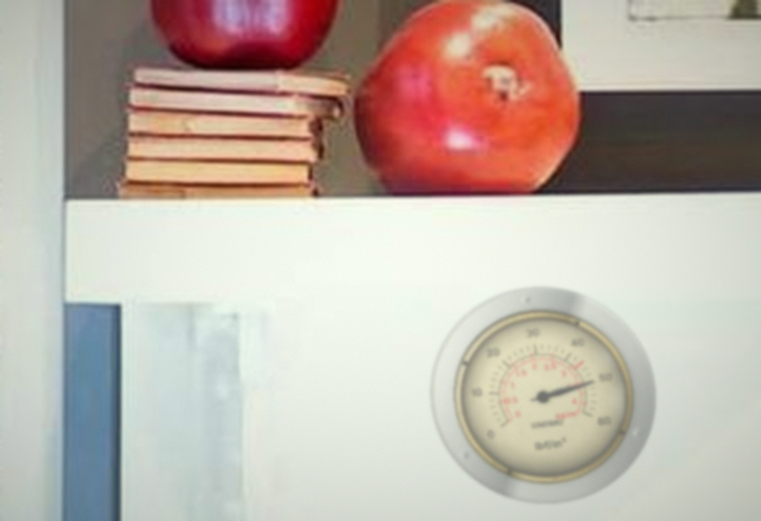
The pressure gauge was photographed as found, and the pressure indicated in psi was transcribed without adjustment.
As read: 50 psi
